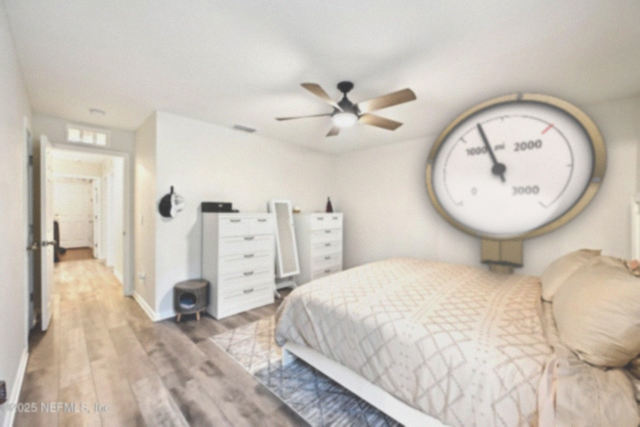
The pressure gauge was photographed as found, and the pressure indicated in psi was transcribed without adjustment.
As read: 1250 psi
